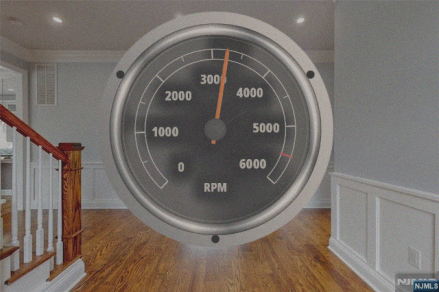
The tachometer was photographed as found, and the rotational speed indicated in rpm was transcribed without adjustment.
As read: 3250 rpm
